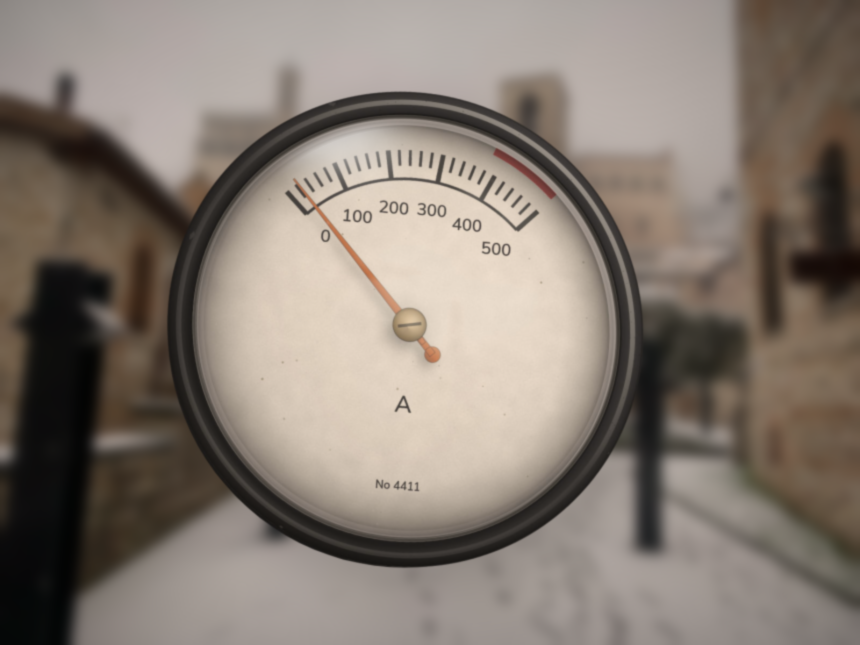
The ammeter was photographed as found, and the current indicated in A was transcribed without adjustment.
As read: 20 A
